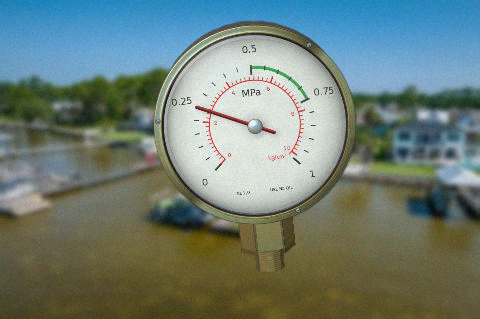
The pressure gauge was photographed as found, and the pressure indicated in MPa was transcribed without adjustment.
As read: 0.25 MPa
